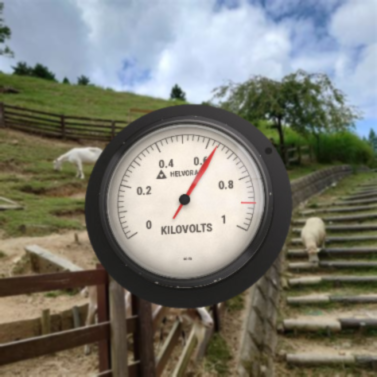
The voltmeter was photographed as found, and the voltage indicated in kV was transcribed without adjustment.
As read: 0.64 kV
